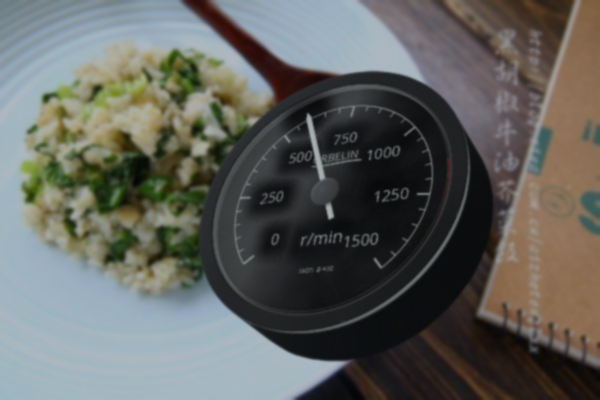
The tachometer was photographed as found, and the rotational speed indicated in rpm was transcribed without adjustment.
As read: 600 rpm
